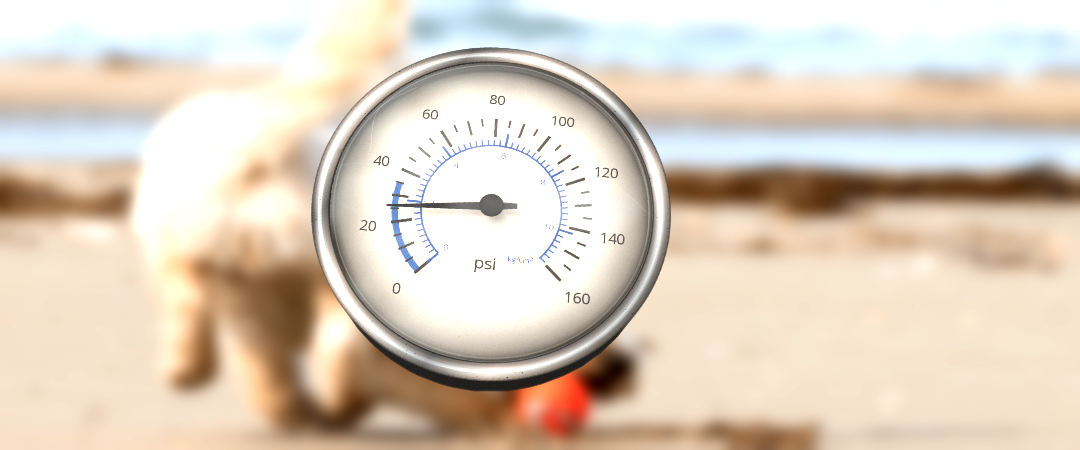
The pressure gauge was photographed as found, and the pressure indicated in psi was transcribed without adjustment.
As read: 25 psi
